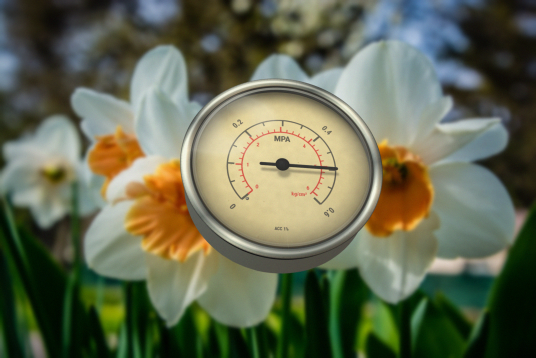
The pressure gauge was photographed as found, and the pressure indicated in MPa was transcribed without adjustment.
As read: 0.5 MPa
